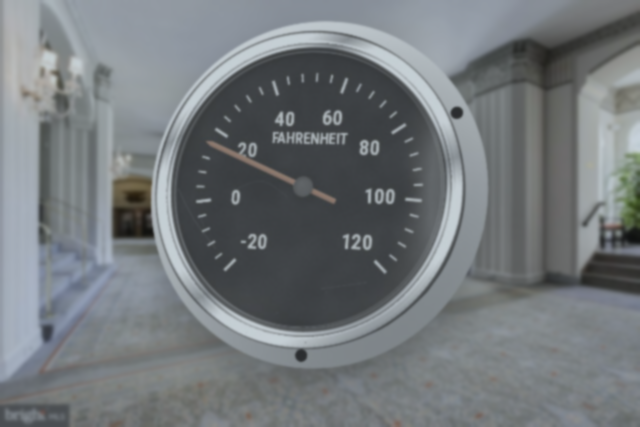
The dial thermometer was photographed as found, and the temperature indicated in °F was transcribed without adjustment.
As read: 16 °F
